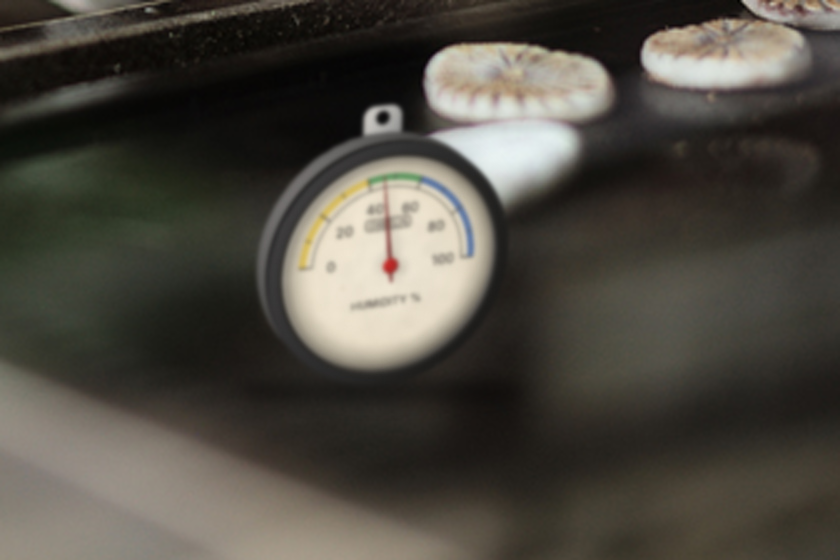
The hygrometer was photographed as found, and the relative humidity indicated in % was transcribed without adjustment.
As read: 45 %
